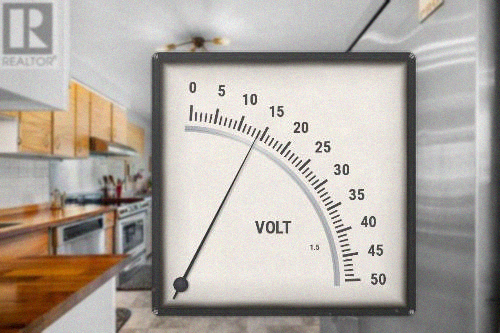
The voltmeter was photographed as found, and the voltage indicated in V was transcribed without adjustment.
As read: 14 V
